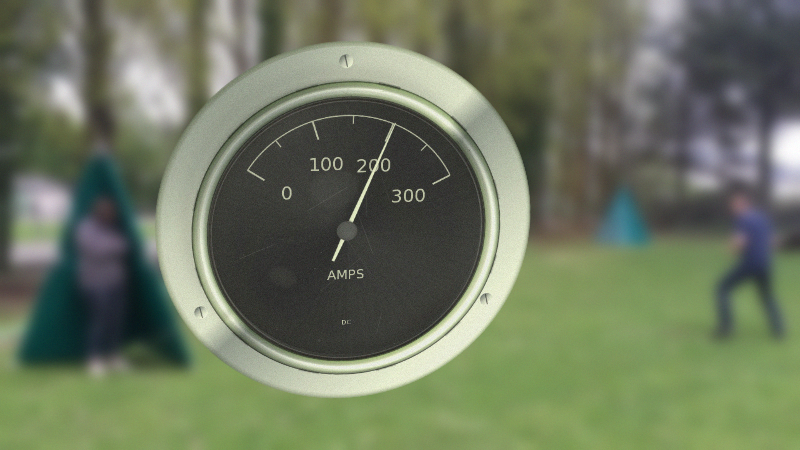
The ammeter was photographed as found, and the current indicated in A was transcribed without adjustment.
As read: 200 A
